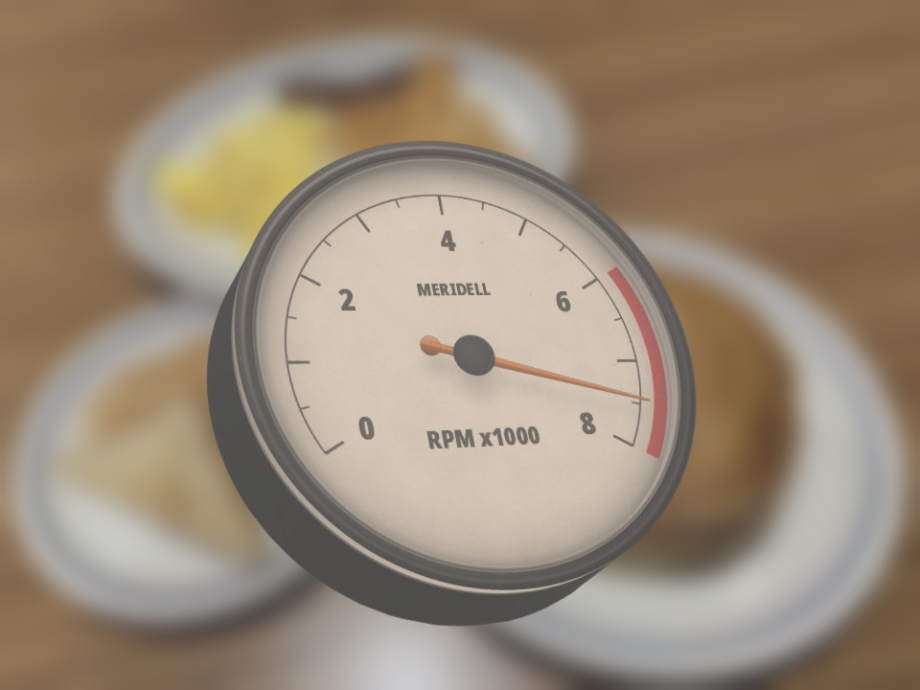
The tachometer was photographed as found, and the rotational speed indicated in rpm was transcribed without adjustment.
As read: 7500 rpm
